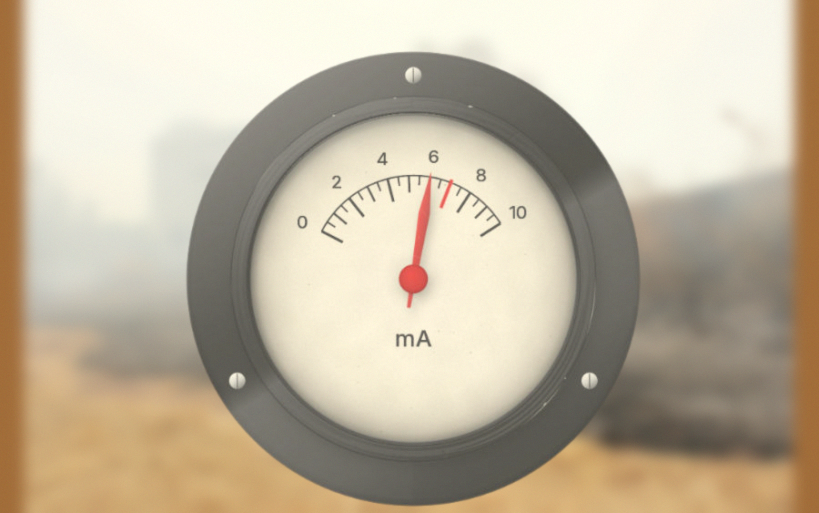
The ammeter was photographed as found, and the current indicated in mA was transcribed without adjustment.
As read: 6 mA
